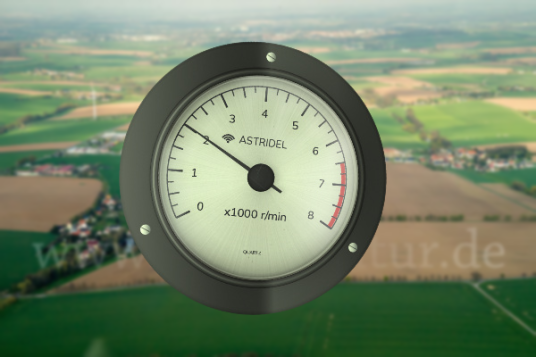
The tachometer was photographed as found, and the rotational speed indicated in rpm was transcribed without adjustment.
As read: 2000 rpm
